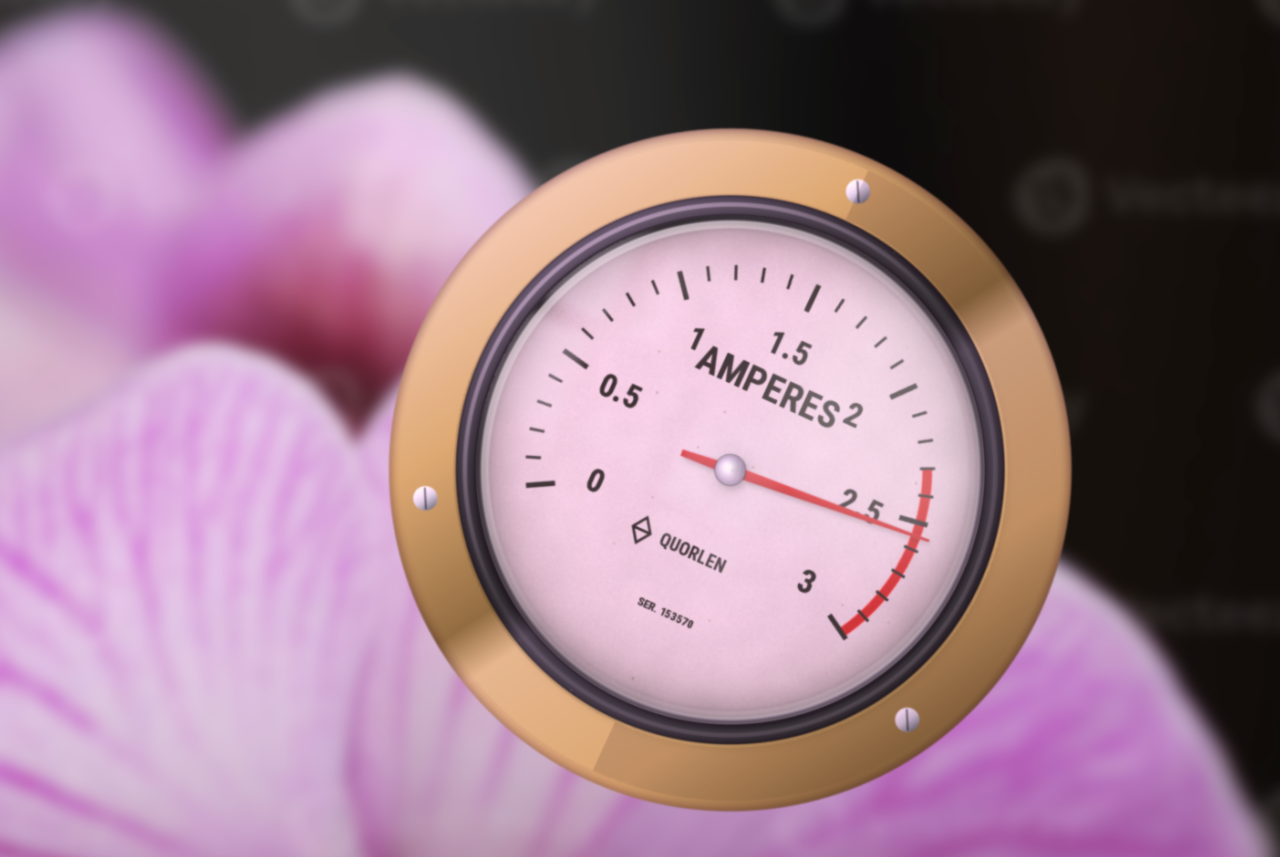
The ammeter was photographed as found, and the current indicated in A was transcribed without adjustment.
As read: 2.55 A
